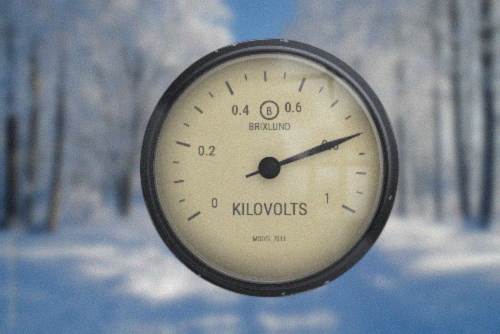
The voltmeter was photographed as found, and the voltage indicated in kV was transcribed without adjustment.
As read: 0.8 kV
